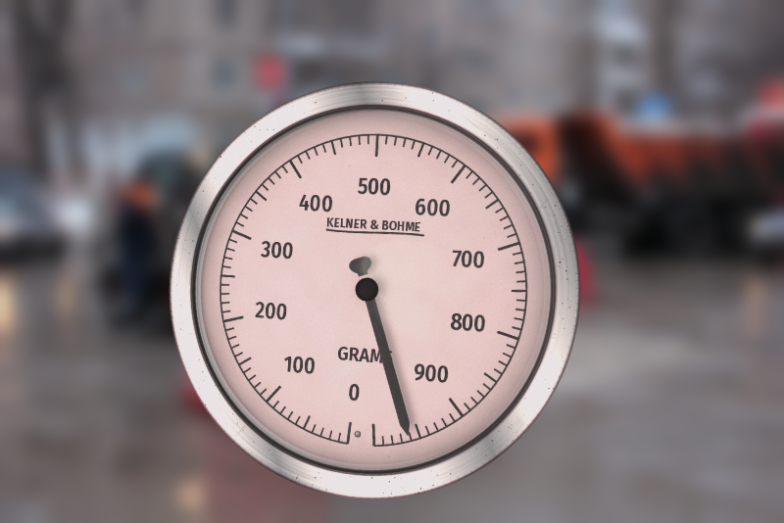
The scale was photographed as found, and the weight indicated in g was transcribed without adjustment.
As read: 960 g
